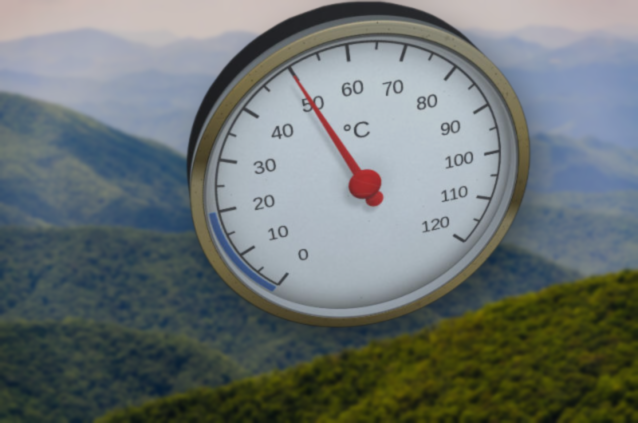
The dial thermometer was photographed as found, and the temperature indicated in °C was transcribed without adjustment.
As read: 50 °C
